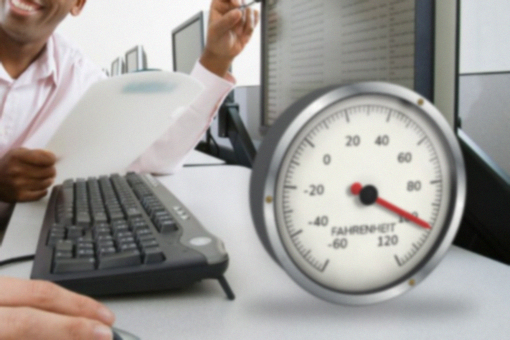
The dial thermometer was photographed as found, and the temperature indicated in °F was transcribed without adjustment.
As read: 100 °F
